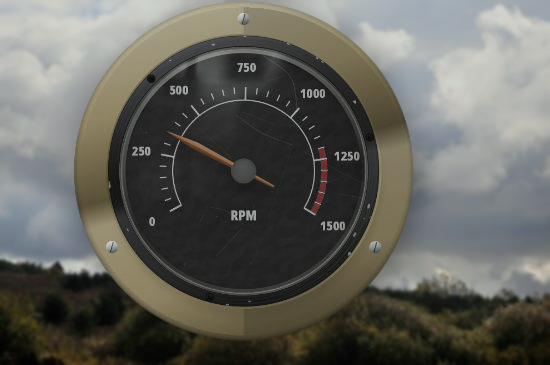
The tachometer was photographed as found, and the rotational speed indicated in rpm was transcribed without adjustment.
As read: 350 rpm
